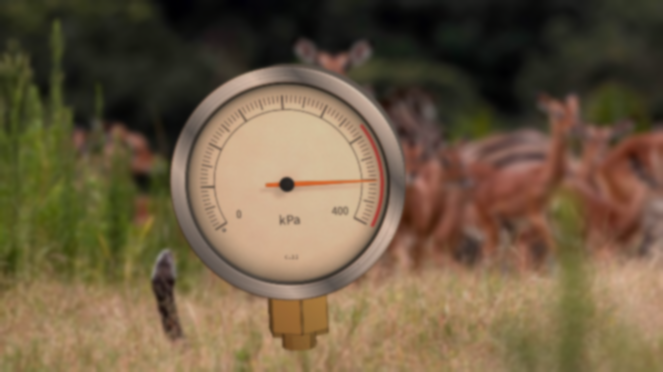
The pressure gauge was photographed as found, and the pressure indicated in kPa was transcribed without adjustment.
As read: 350 kPa
